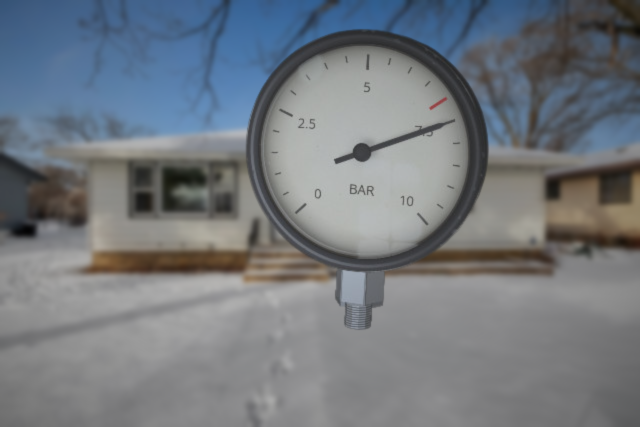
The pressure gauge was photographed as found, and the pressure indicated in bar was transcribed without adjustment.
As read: 7.5 bar
